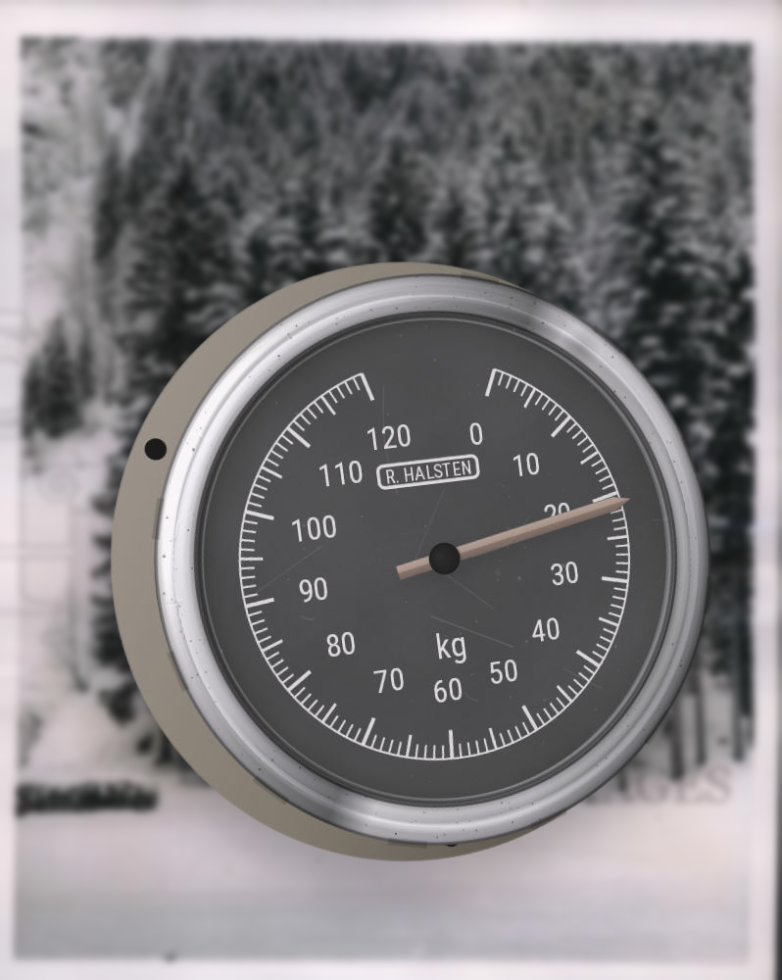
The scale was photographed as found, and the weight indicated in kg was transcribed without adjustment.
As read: 21 kg
